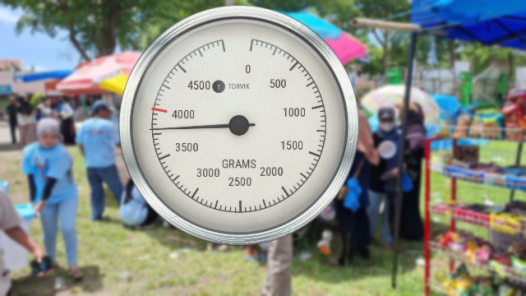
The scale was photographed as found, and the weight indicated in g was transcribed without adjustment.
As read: 3800 g
